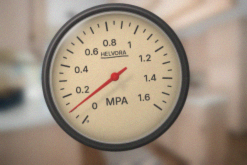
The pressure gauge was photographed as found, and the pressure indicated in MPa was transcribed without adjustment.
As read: 0.1 MPa
